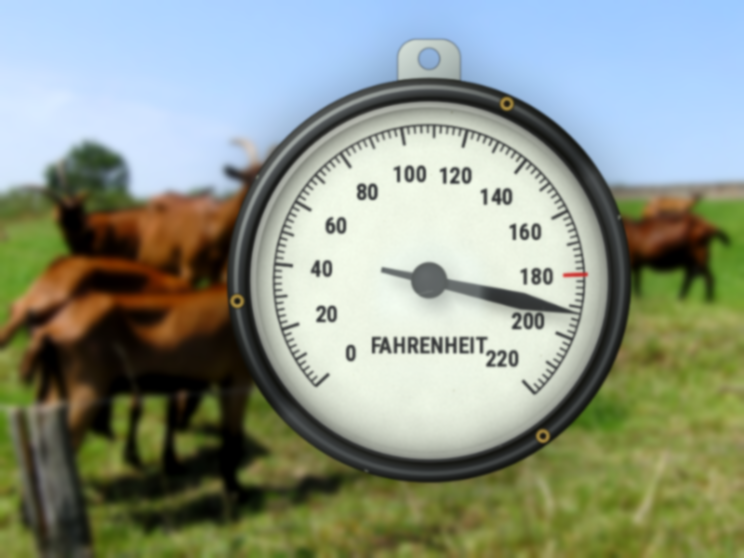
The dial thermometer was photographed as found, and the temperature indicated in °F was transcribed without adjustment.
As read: 192 °F
